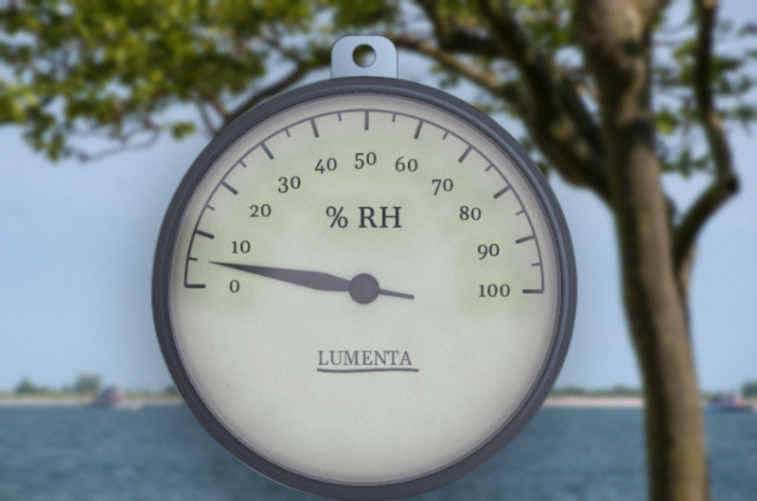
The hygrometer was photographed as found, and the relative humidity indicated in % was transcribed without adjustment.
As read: 5 %
